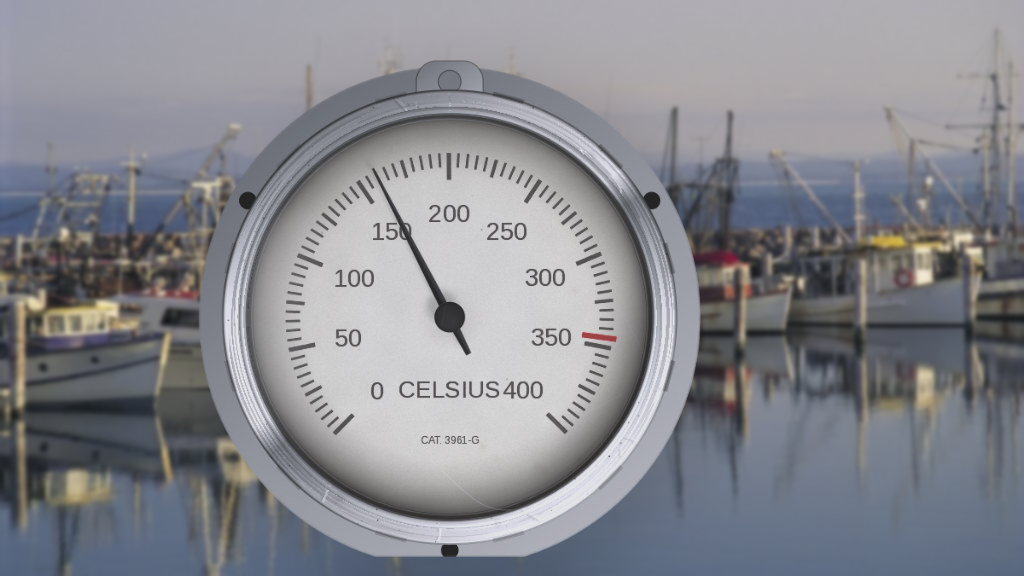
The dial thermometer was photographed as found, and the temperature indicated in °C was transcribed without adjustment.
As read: 160 °C
